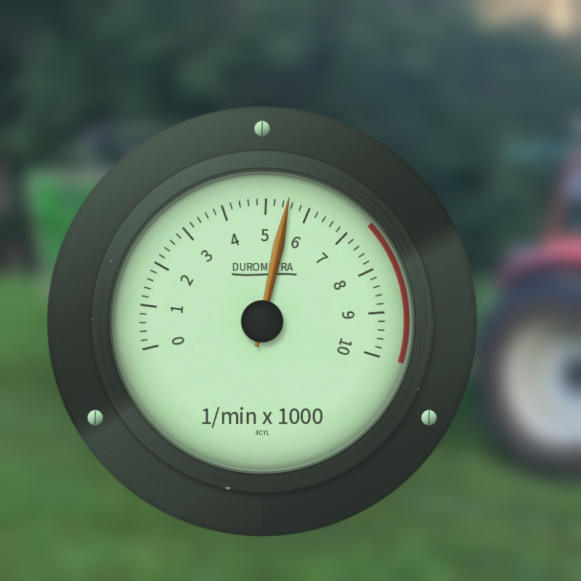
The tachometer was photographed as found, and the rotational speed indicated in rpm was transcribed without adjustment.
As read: 5500 rpm
